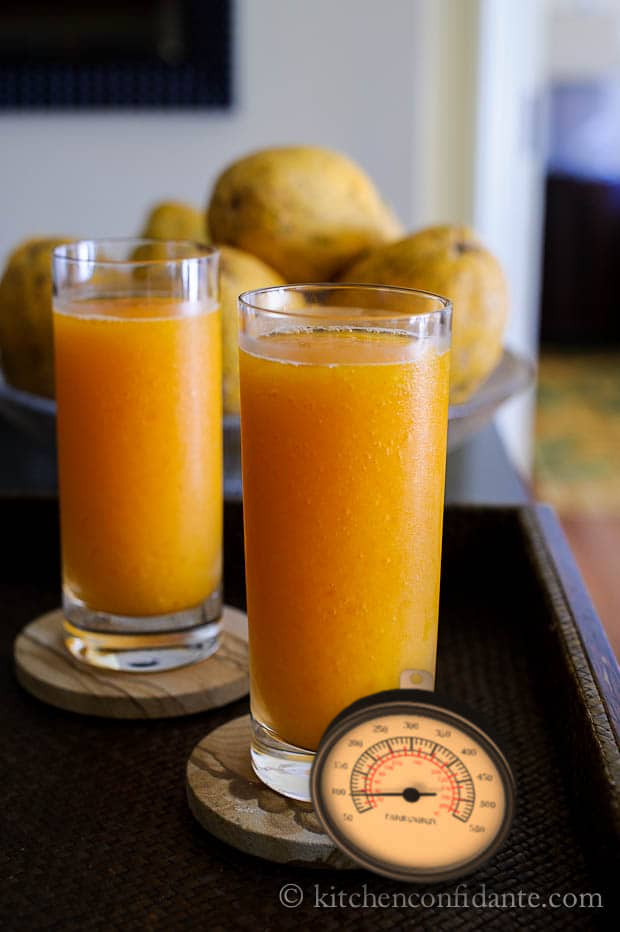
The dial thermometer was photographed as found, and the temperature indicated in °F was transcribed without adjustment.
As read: 100 °F
